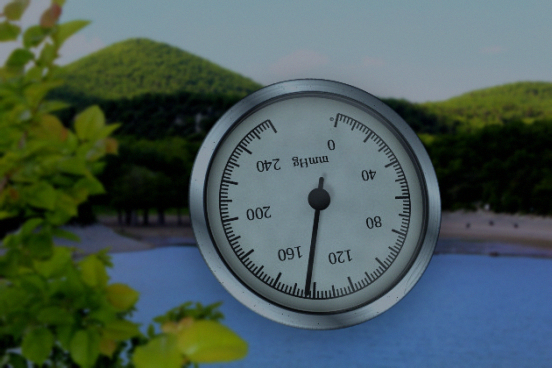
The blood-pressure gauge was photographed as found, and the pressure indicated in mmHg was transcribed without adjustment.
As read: 144 mmHg
